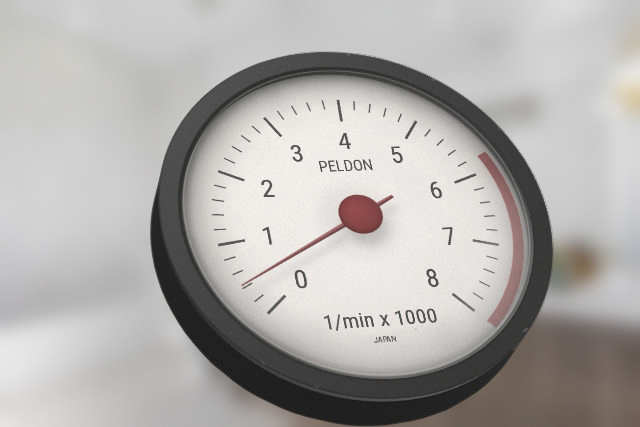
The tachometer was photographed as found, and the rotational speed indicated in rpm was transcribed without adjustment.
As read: 400 rpm
